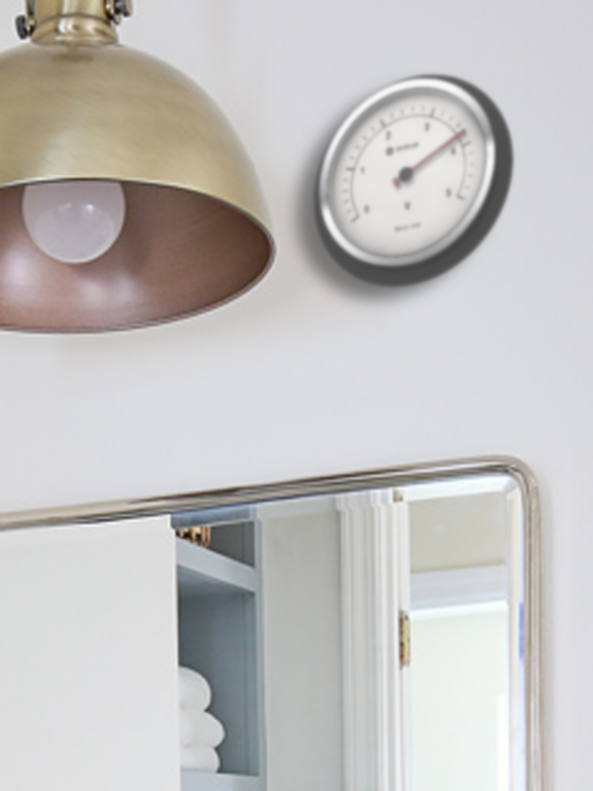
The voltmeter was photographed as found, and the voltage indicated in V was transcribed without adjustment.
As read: 3.8 V
